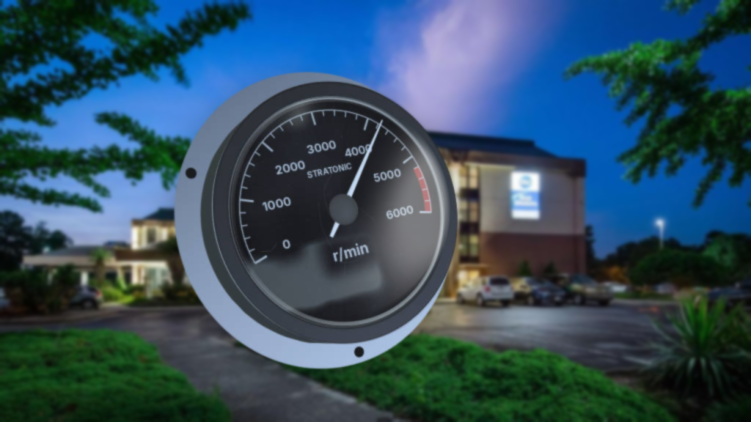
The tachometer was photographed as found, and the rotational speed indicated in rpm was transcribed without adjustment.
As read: 4200 rpm
